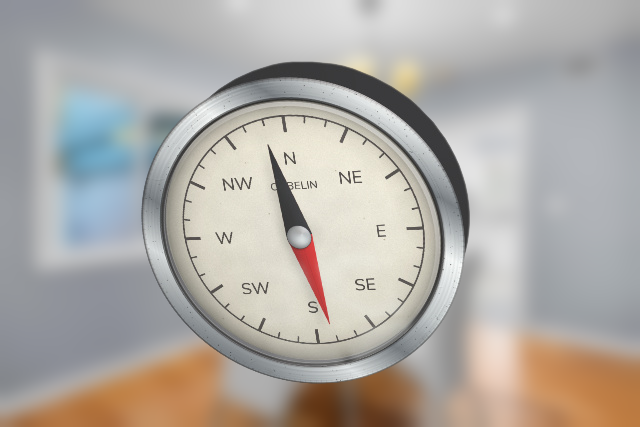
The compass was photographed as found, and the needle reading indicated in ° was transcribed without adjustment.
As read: 170 °
